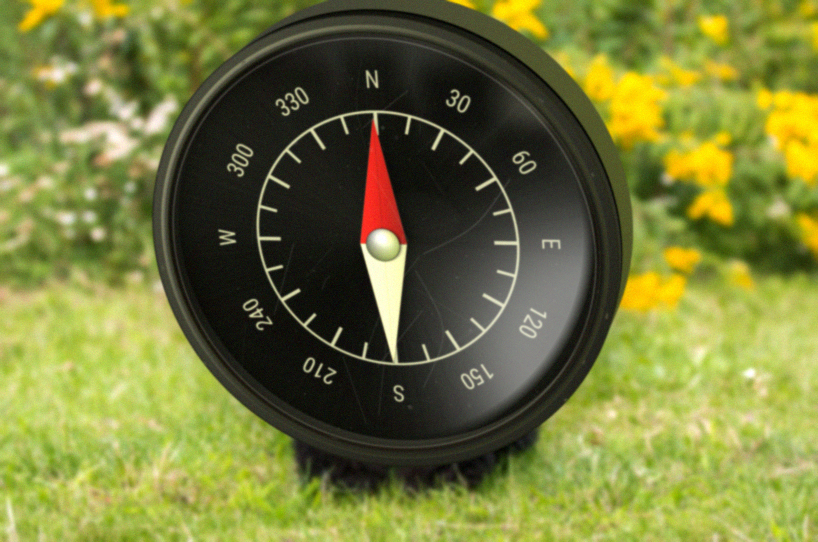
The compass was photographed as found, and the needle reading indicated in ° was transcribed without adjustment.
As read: 0 °
